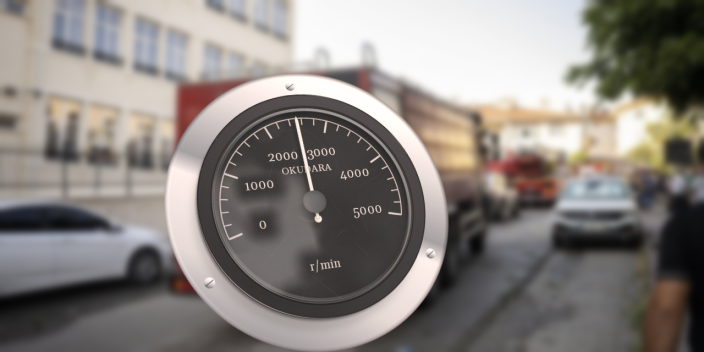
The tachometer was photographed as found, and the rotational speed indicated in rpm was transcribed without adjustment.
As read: 2500 rpm
